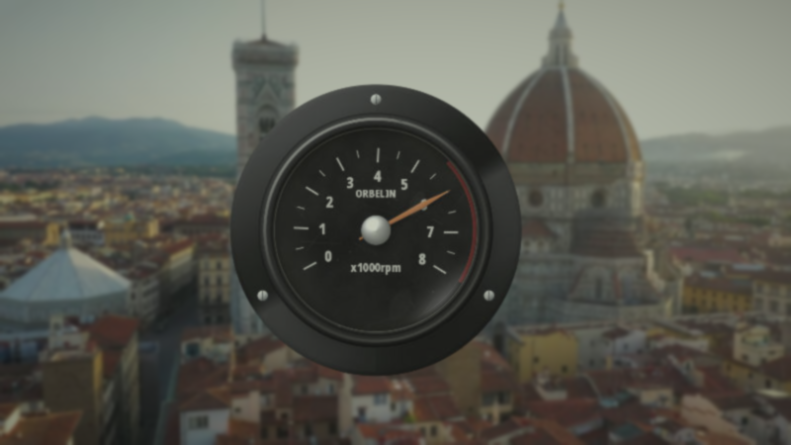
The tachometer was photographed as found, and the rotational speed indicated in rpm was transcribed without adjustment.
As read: 6000 rpm
